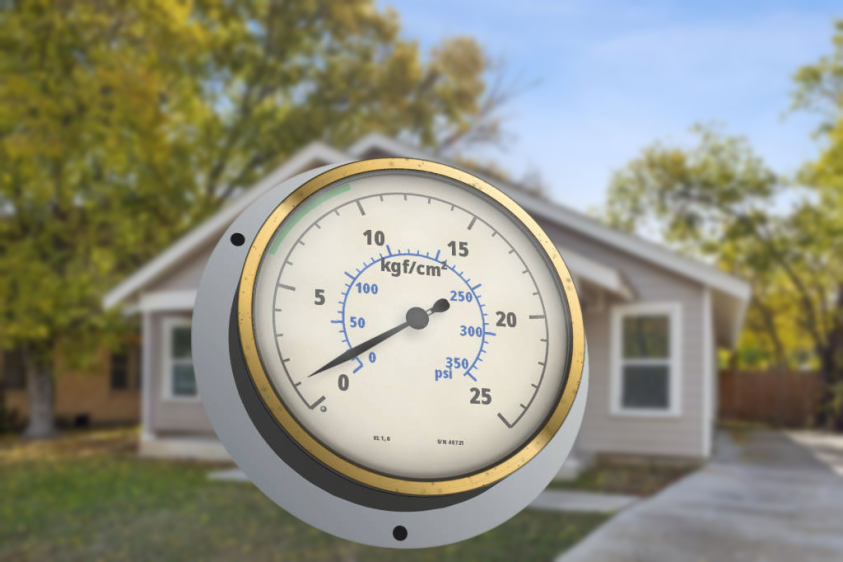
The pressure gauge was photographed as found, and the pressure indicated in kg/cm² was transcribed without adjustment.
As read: 1 kg/cm²
